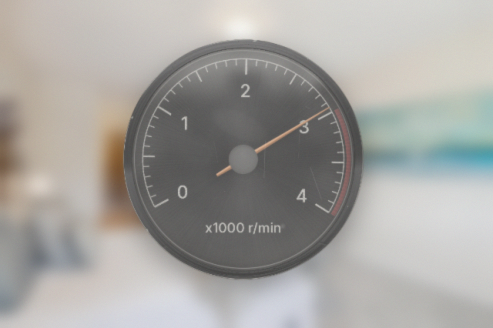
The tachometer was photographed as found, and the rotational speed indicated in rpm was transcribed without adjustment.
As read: 2950 rpm
